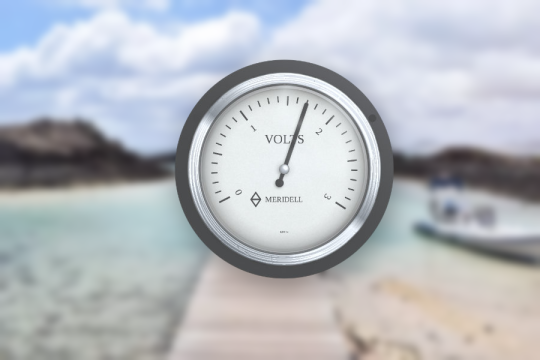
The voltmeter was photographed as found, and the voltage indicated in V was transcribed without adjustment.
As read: 1.7 V
